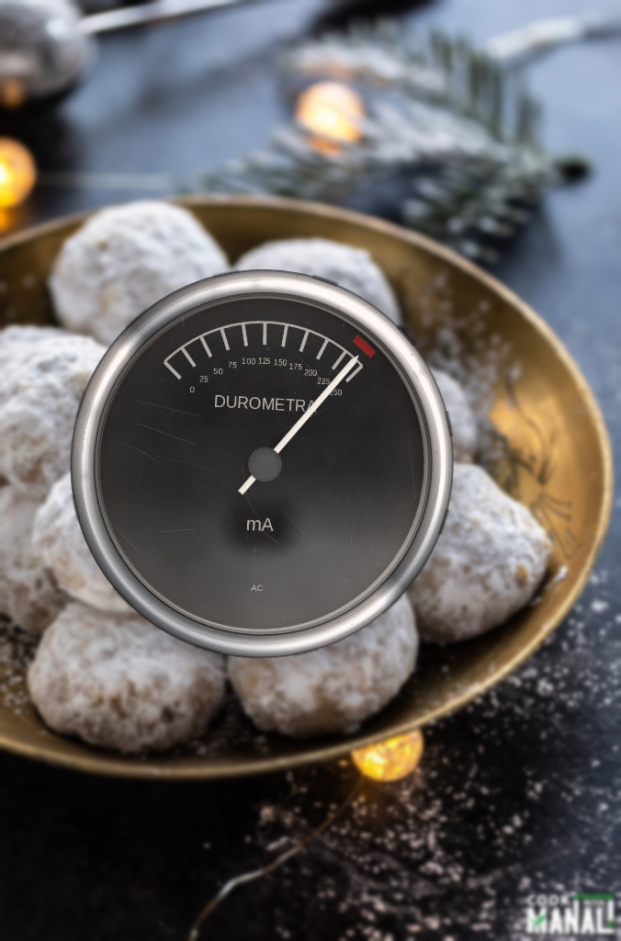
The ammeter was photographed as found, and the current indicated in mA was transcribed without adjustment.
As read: 237.5 mA
